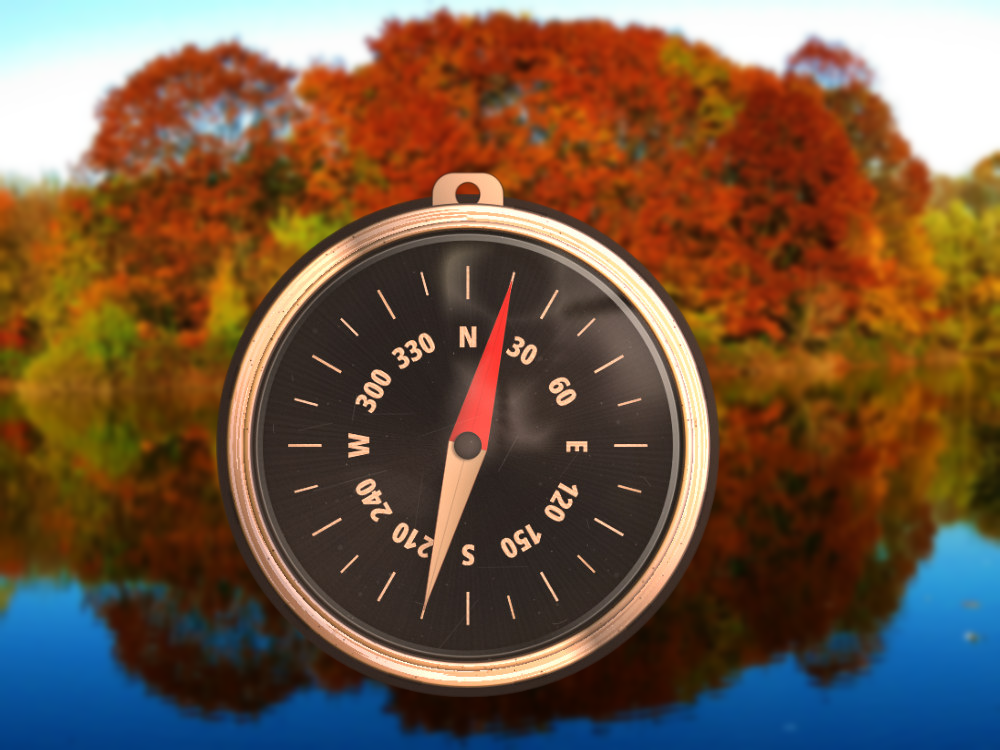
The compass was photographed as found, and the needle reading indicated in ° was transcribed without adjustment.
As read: 15 °
